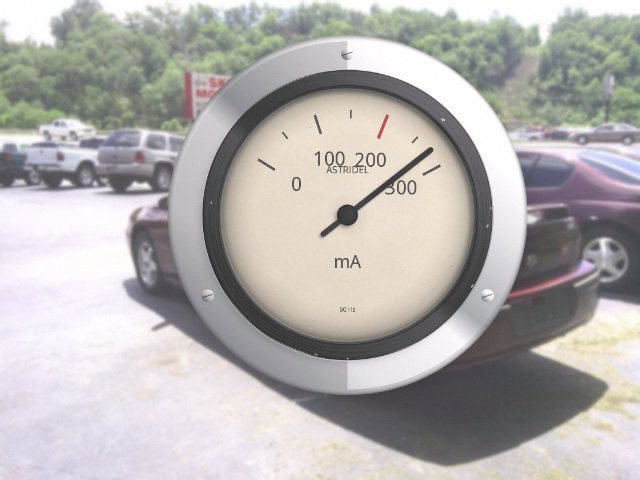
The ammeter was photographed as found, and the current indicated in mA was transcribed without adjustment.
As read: 275 mA
